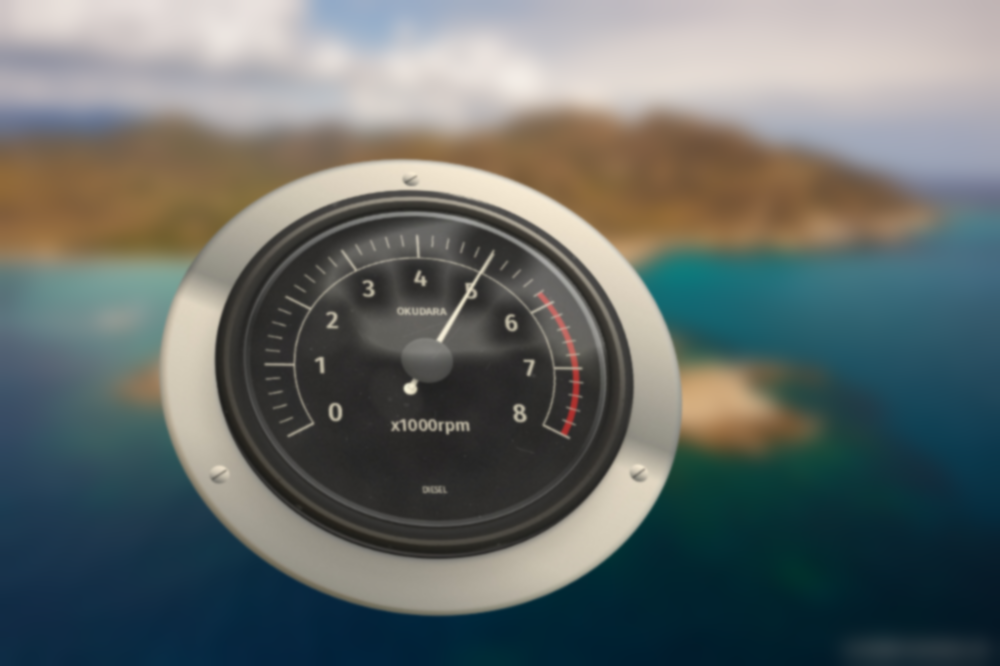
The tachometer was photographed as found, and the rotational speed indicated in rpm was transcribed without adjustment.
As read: 5000 rpm
